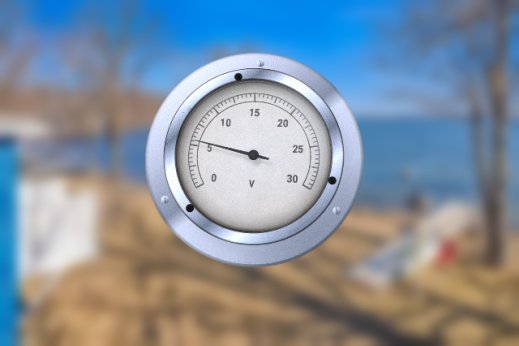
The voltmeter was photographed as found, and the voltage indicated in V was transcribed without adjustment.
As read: 5.5 V
